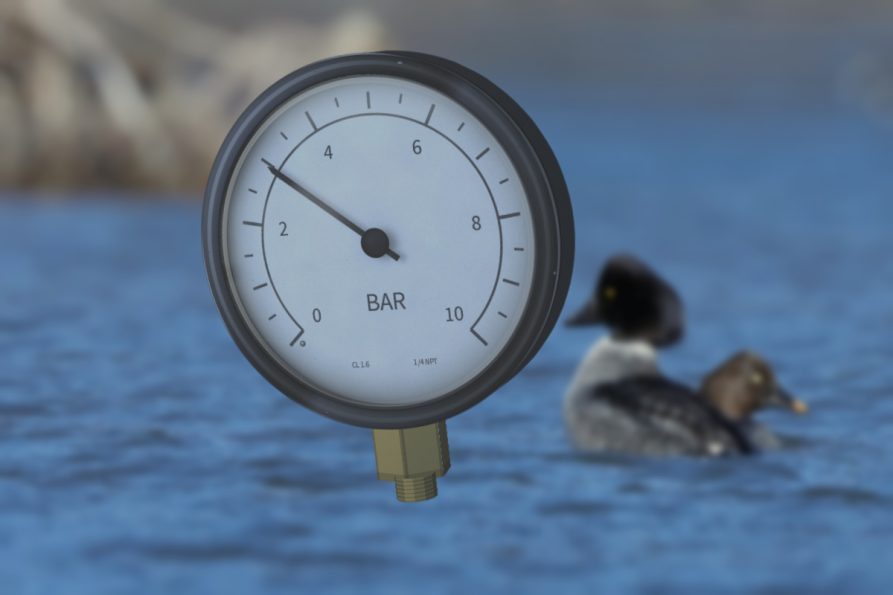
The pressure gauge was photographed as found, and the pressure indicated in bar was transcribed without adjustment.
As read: 3 bar
